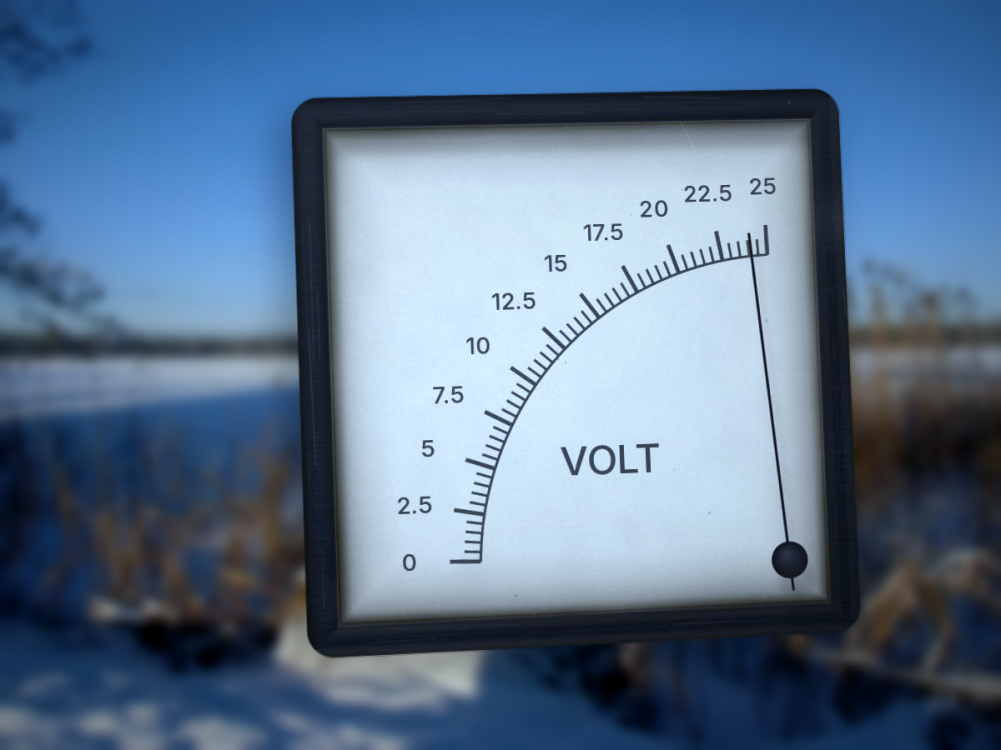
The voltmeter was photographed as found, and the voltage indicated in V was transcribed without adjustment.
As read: 24 V
